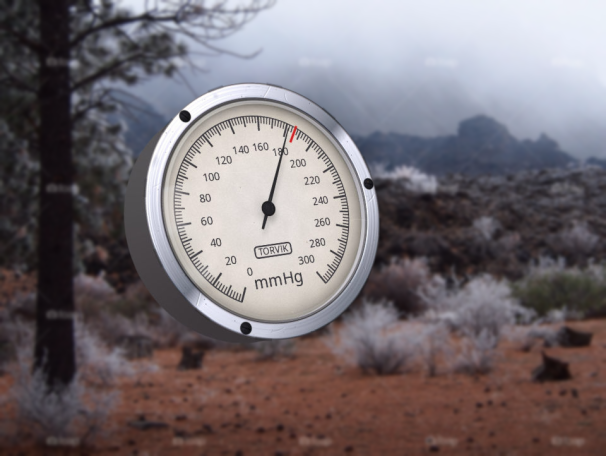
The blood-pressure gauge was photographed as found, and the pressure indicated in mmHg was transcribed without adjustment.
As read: 180 mmHg
